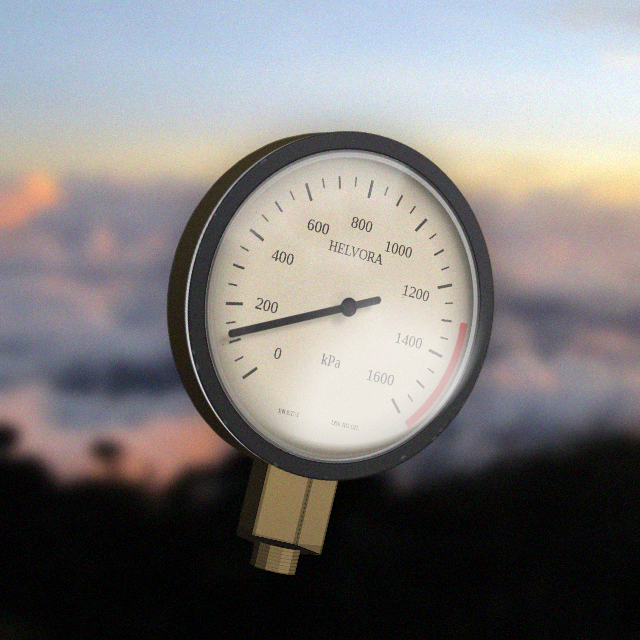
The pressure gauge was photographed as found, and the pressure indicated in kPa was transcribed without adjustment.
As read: 125 kPa
